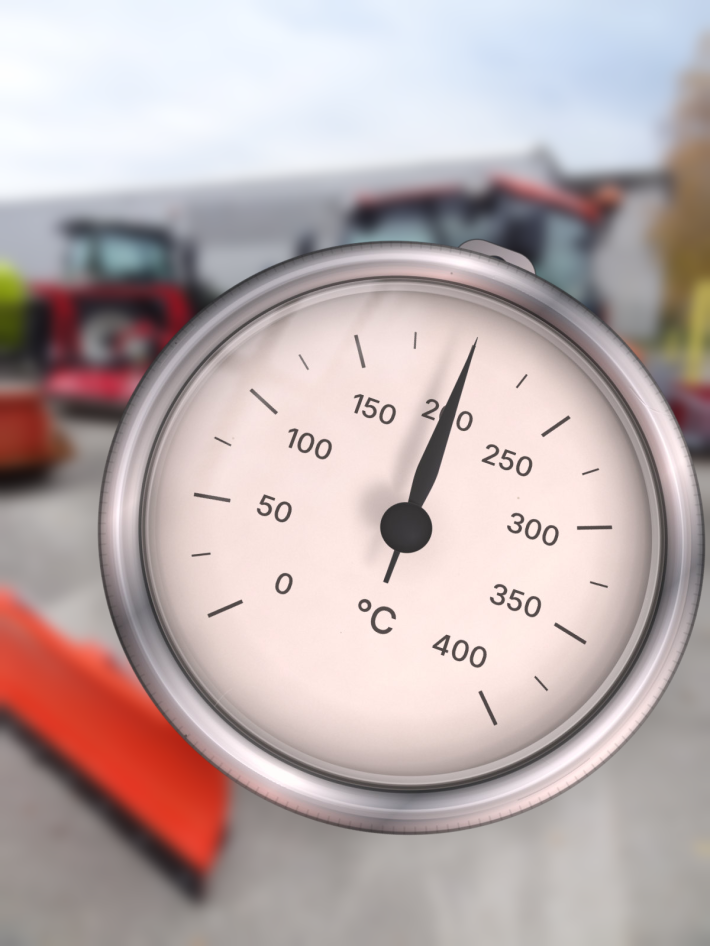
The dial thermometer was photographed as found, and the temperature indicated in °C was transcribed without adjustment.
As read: 200 °C
